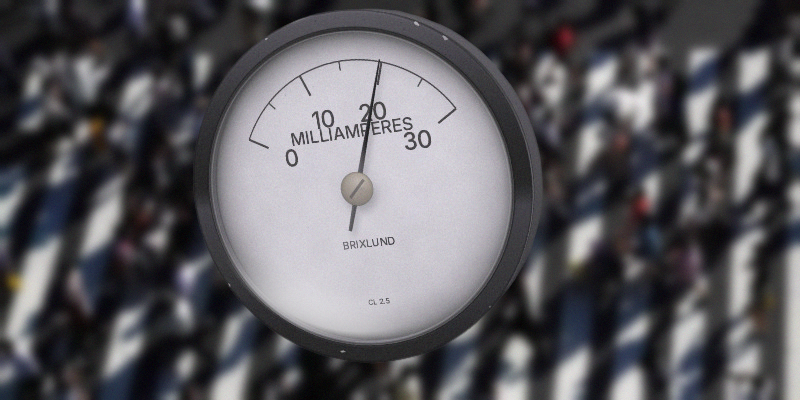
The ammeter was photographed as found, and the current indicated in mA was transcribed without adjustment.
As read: 20 mA
